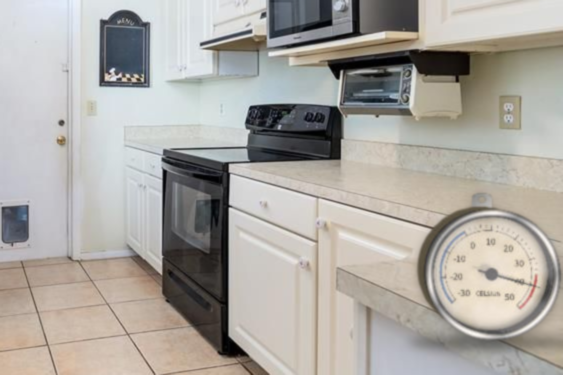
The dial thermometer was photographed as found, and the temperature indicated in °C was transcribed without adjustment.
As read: 40 °C
